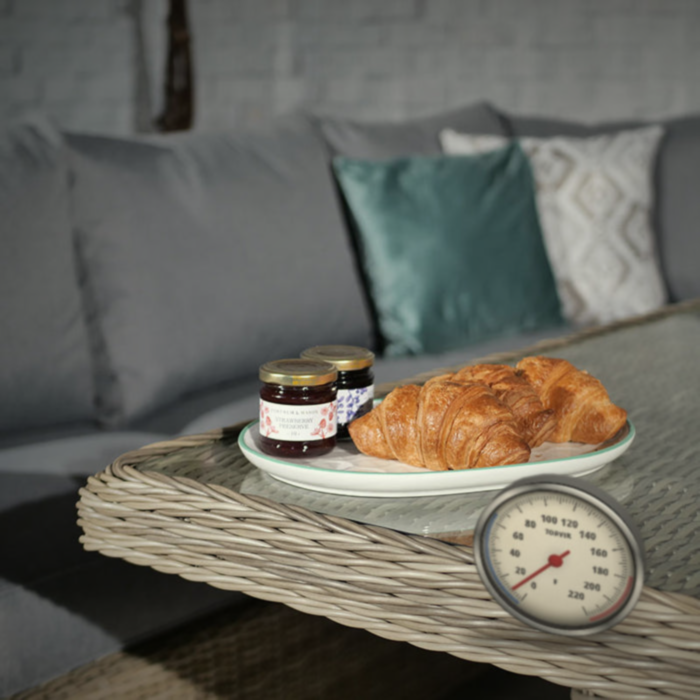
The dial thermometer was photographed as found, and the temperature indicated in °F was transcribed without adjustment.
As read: 10 °F
